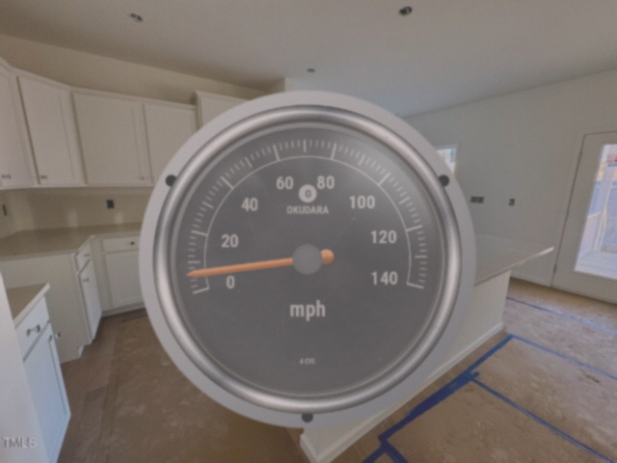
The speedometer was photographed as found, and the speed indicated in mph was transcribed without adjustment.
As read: 6 mph
